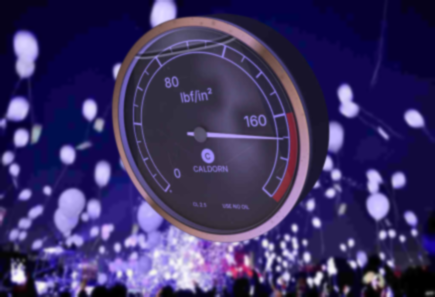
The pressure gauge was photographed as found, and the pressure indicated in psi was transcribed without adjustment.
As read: 170 psi
